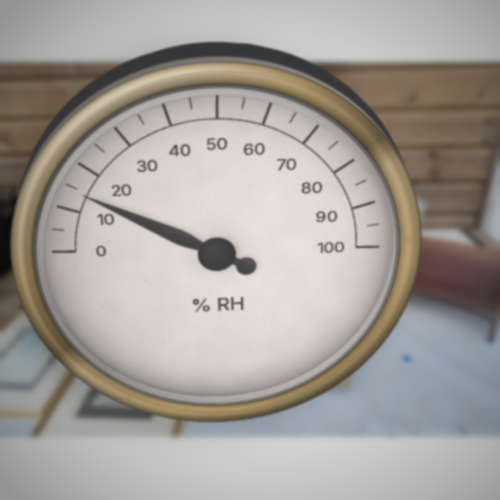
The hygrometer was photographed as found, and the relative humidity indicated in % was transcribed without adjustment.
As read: 15 %
